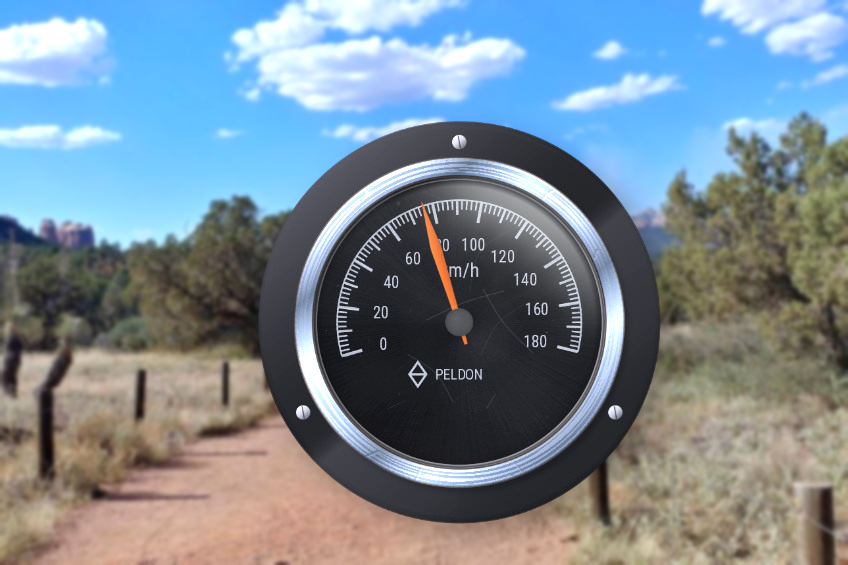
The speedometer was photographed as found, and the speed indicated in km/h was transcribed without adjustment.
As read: 76 km/h
